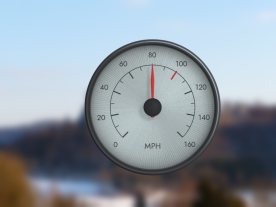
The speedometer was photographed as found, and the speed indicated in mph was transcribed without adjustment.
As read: 80 mph
